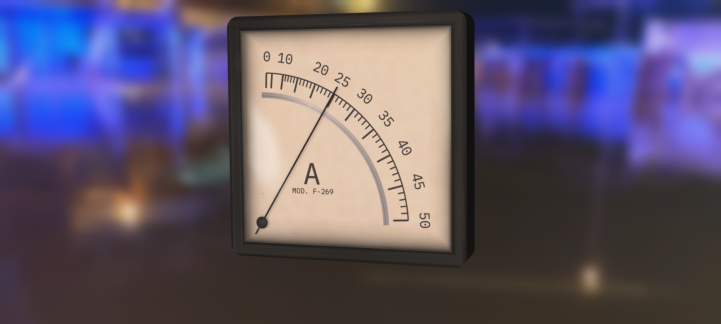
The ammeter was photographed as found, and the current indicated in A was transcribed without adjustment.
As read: 25 A
